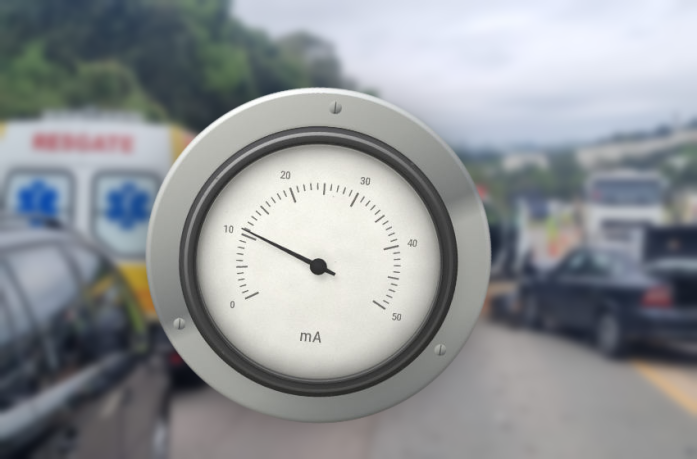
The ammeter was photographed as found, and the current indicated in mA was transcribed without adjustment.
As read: 11 mA
